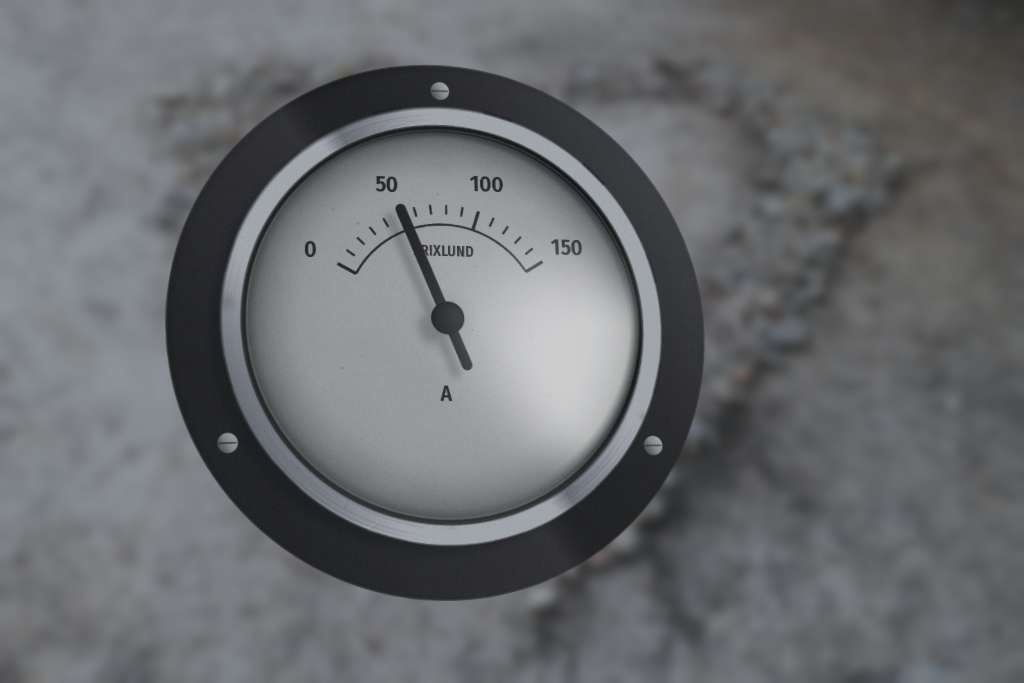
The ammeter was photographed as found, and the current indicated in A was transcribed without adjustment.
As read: 50 A
